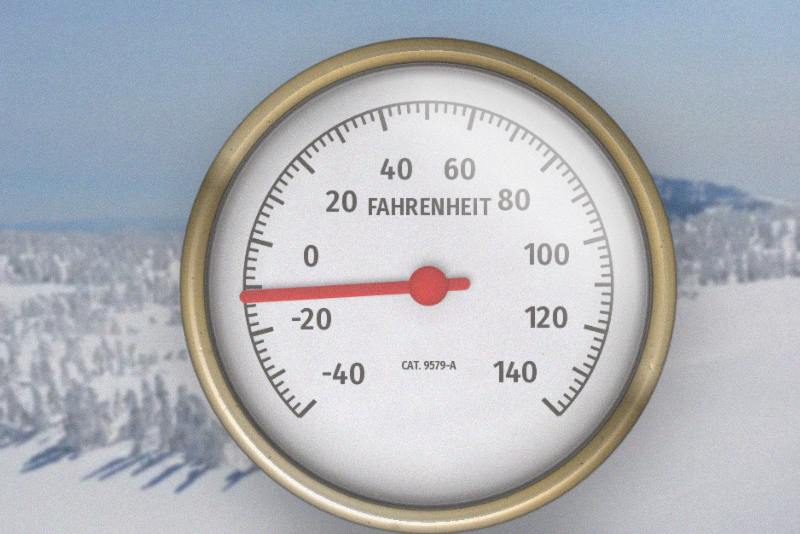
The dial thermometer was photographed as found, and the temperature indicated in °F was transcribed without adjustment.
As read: -12 °F
